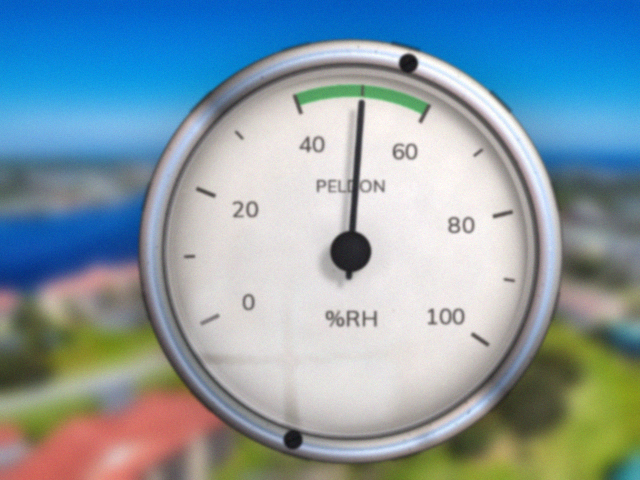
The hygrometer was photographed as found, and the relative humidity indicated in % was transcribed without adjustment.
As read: 50 %
